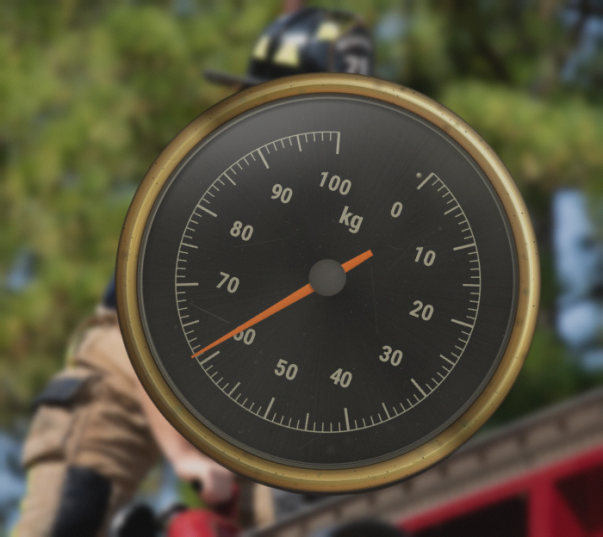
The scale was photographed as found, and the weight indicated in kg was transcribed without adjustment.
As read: 61 kg
